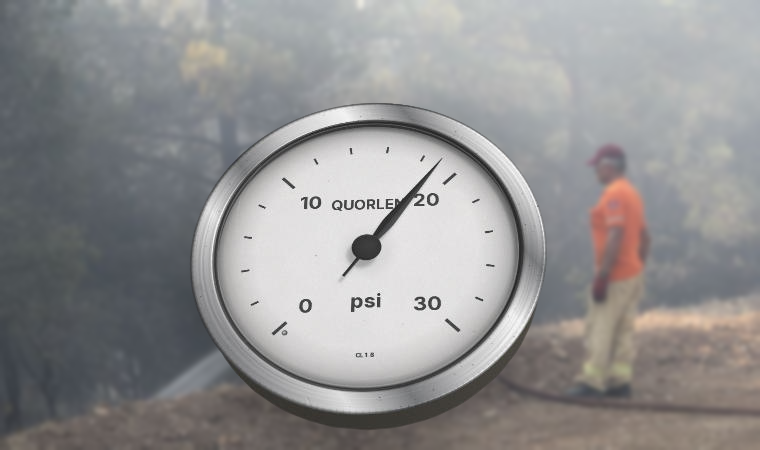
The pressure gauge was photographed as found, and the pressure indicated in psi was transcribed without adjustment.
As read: 19 psi
